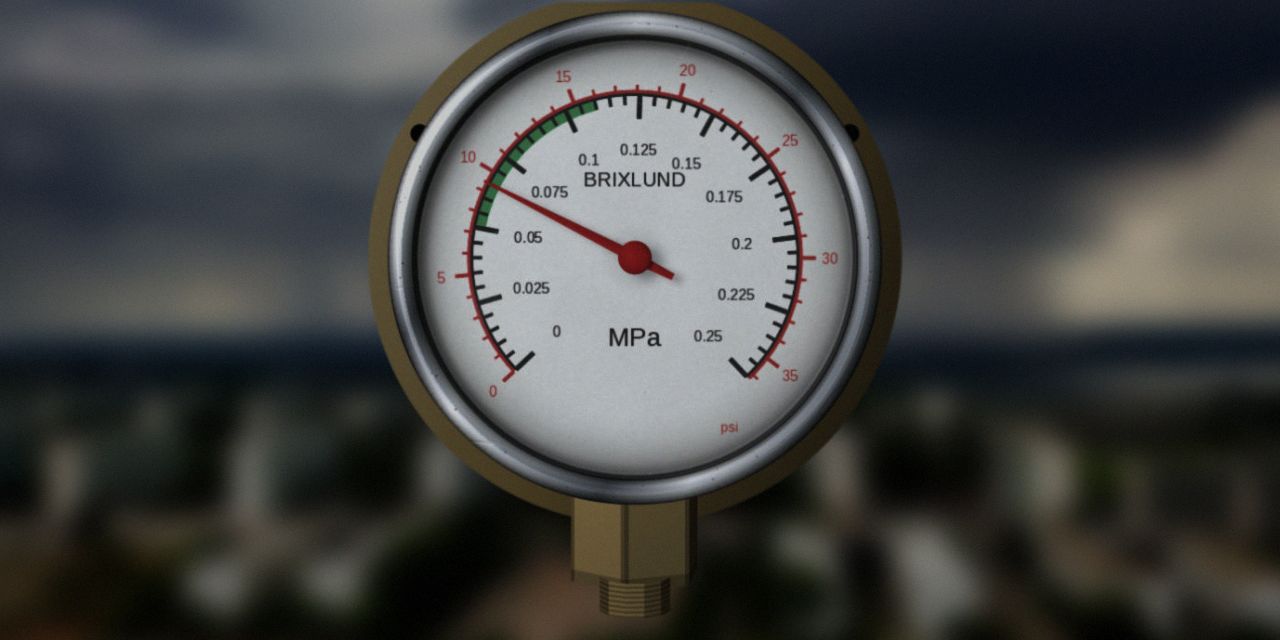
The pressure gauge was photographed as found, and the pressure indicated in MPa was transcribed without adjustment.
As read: 0.065 MPa
